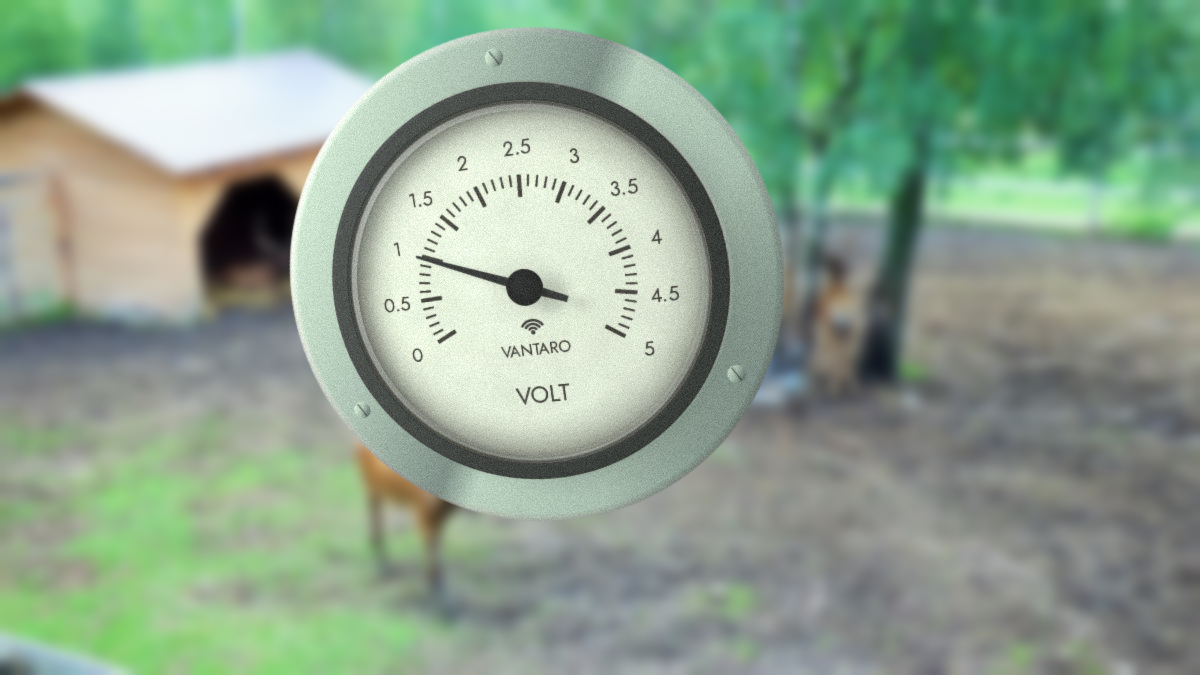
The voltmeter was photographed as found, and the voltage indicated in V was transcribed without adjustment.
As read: 1 V
